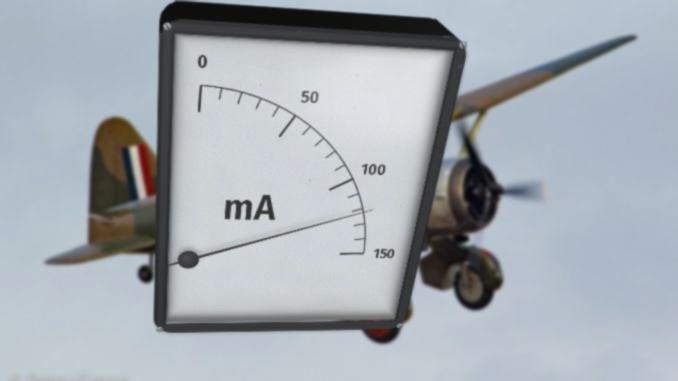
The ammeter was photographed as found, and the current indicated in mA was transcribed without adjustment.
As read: 120 mA
